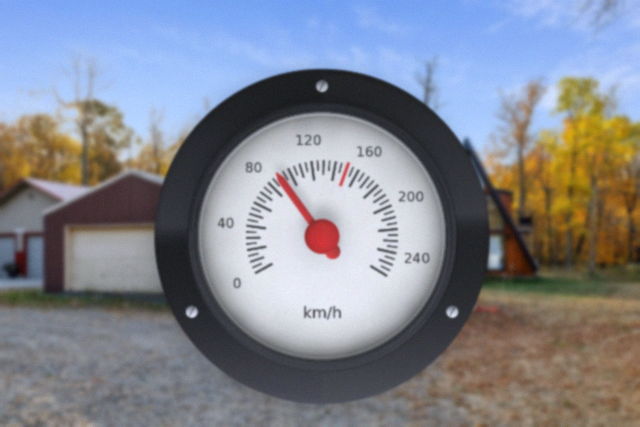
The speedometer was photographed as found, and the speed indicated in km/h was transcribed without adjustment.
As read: 90 km/h
